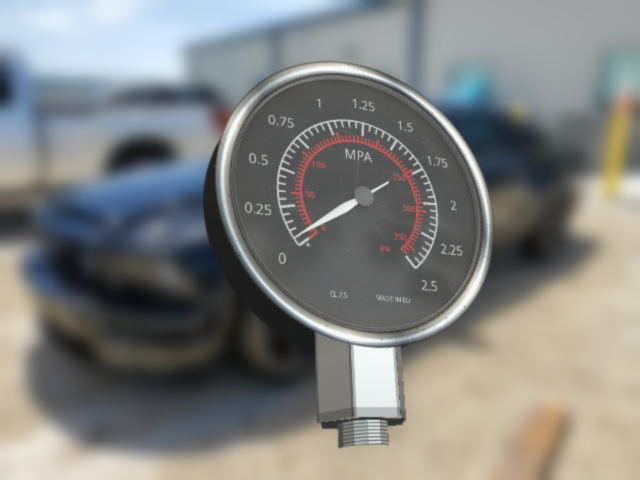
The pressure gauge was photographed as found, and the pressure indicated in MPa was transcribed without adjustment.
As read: 0.05 MPa
